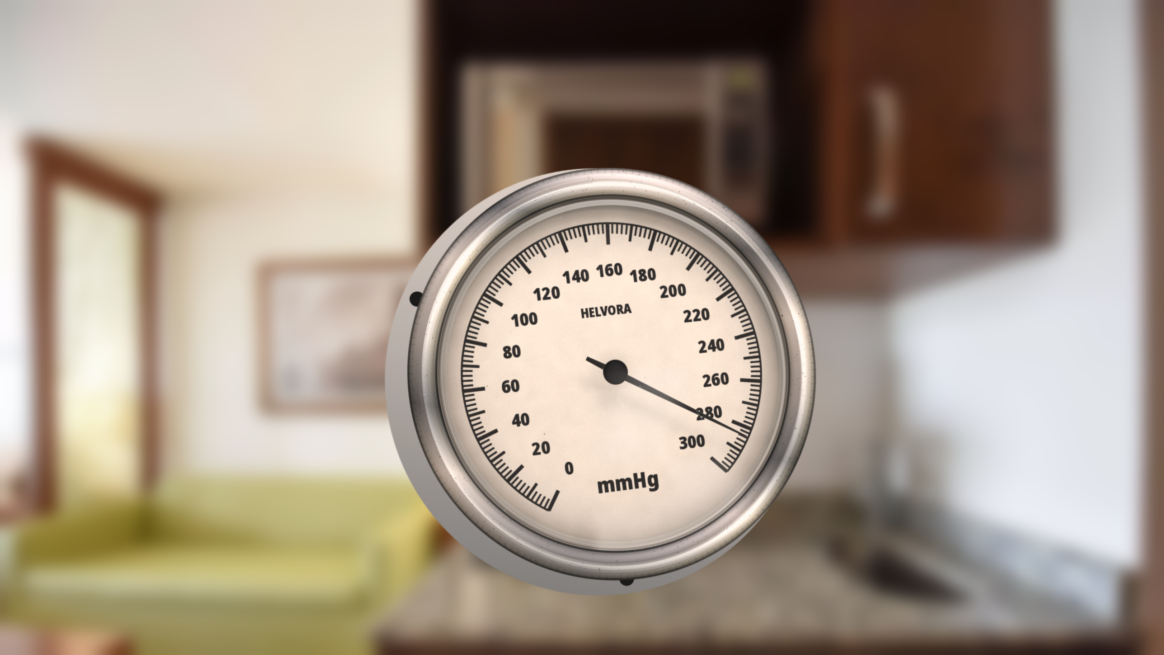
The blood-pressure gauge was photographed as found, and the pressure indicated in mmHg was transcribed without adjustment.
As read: 284 mmHg
